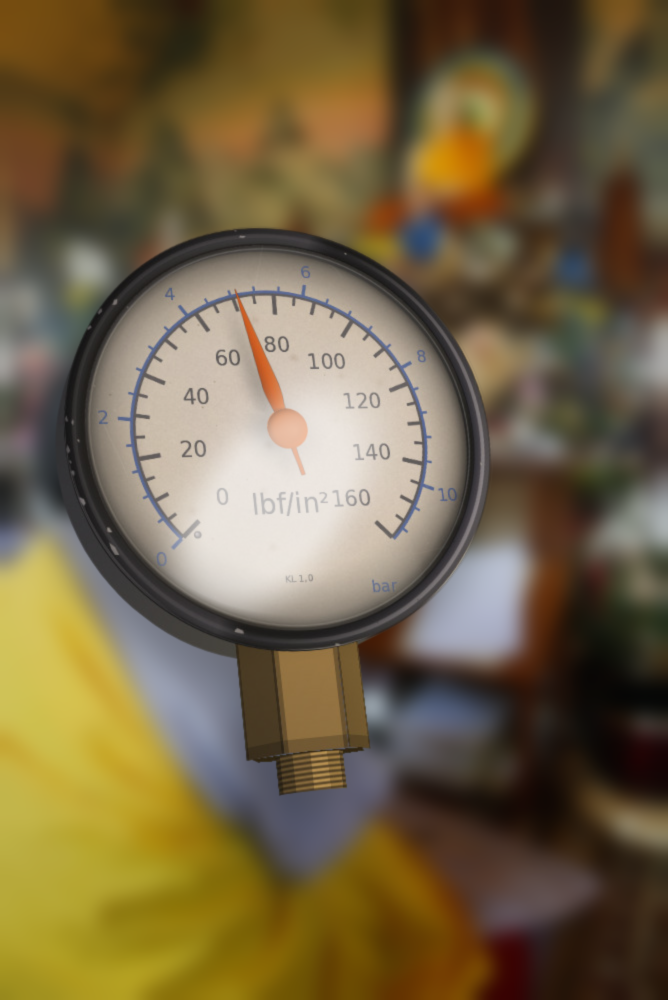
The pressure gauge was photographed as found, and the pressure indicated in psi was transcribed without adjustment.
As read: 70 psi
